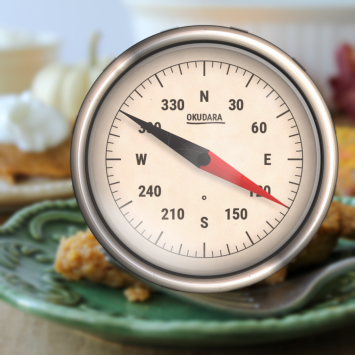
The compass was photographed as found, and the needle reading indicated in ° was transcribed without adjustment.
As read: 120 °
